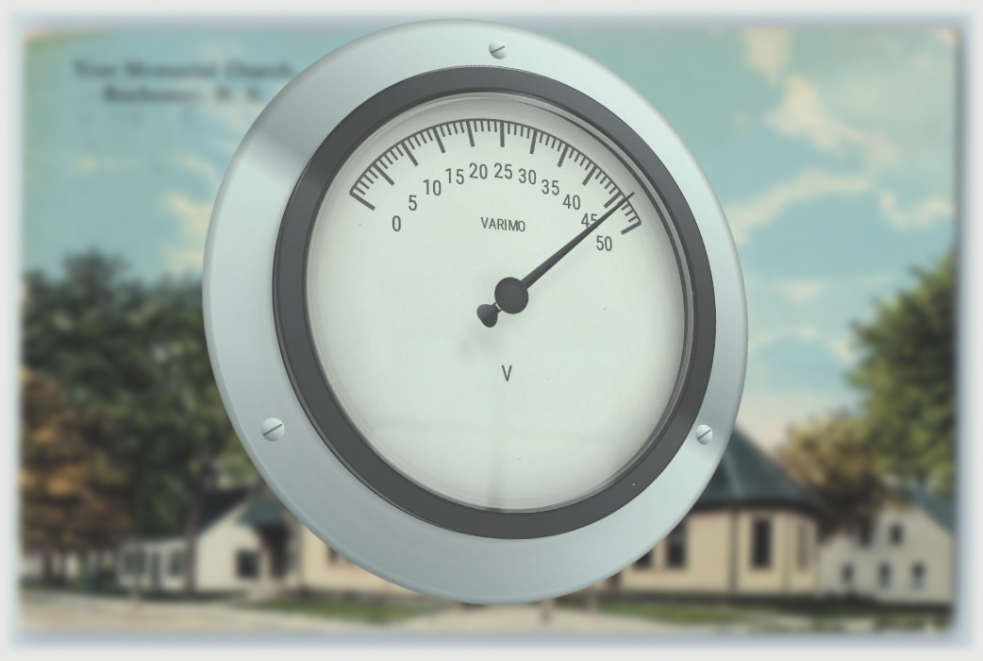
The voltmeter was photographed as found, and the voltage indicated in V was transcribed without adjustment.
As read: 46 V
